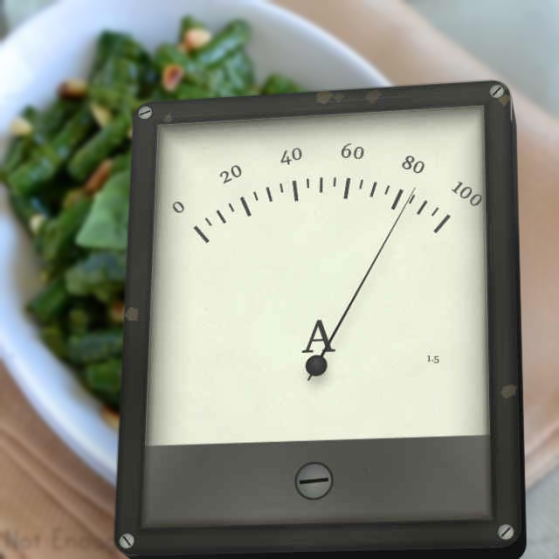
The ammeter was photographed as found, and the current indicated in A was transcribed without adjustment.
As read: 85 A
